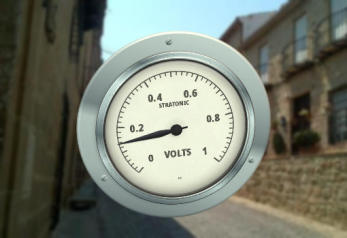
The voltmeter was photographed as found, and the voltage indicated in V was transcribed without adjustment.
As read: 0.14 V
